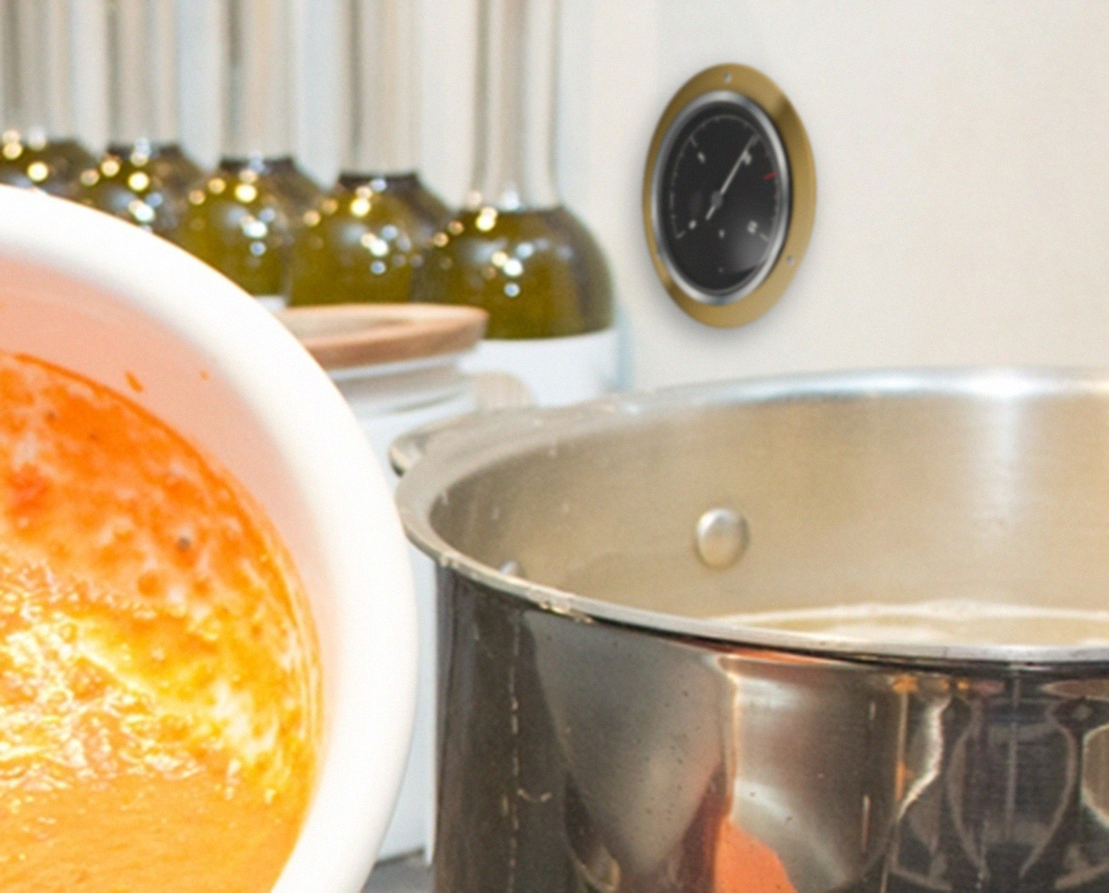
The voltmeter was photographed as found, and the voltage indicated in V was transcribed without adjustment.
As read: 10 V
